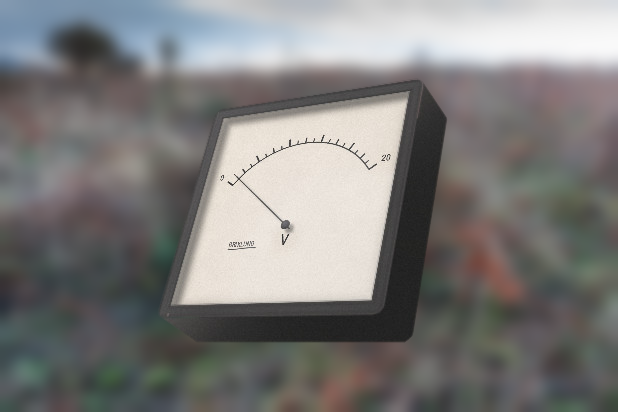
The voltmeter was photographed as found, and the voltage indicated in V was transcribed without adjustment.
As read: 1 V
